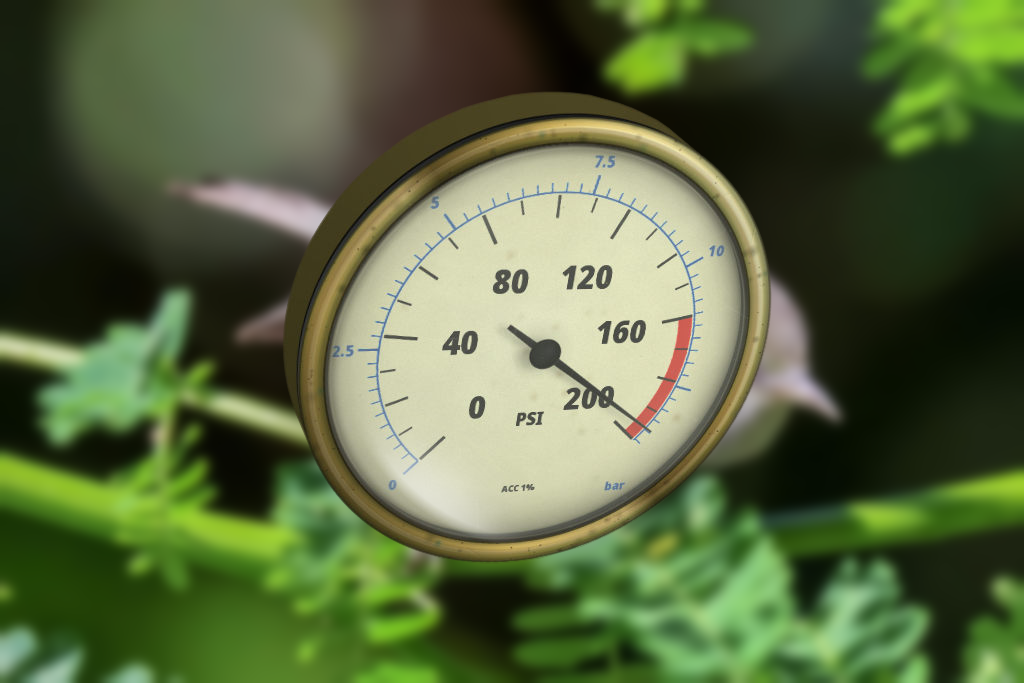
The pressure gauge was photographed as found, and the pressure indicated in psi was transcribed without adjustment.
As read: 195 psi
